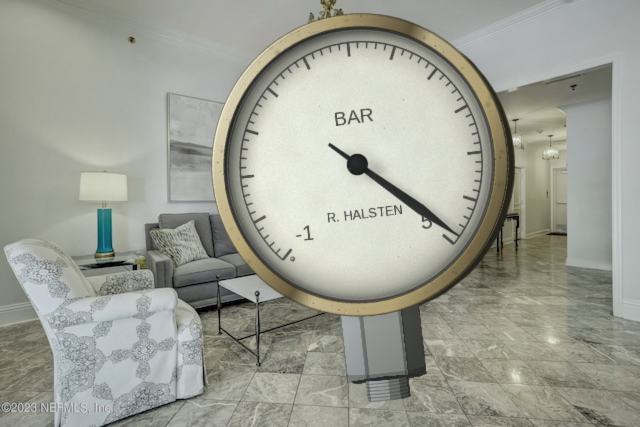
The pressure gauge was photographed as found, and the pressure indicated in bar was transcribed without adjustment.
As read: 4.9 bar
